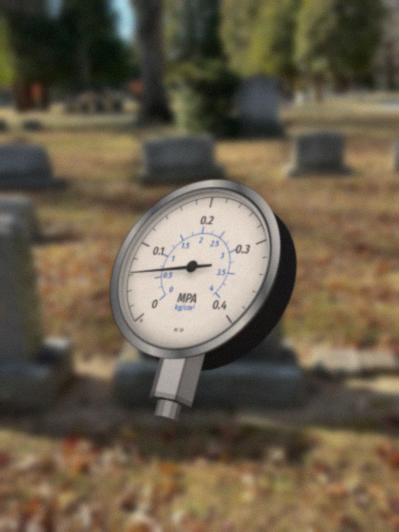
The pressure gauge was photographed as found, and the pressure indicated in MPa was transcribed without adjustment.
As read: 0.06 MPa
